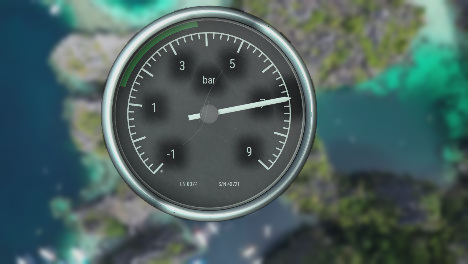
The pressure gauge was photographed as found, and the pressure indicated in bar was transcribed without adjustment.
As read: 7 bar
